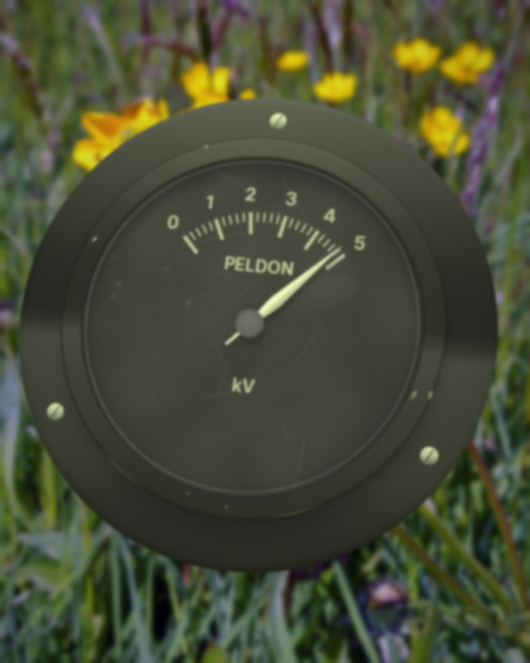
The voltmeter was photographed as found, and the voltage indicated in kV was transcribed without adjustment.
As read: 4.8 kV
